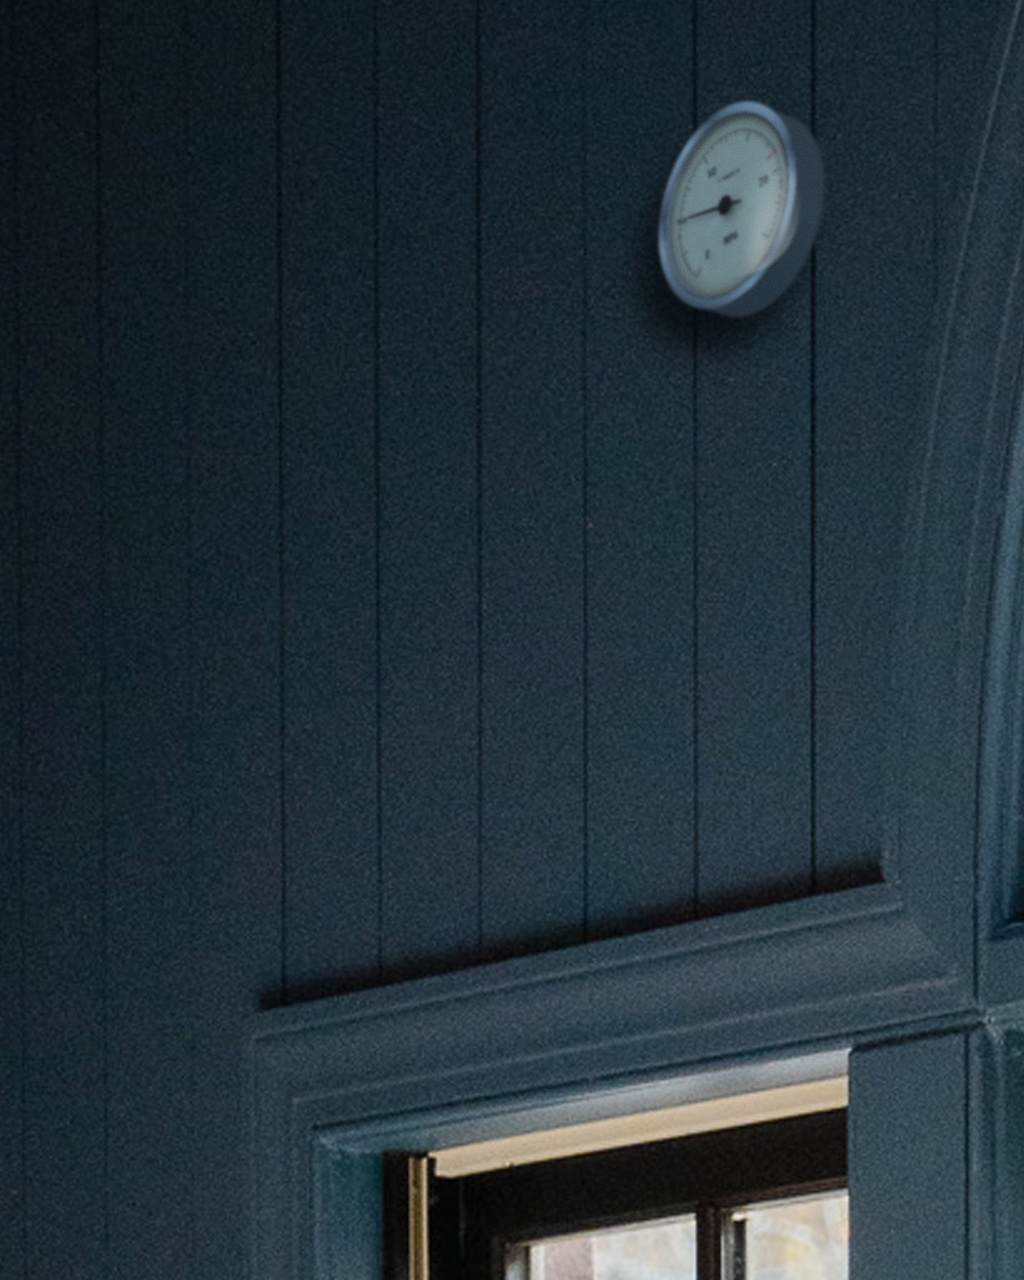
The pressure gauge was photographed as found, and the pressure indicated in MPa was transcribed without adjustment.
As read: 5 MPa
